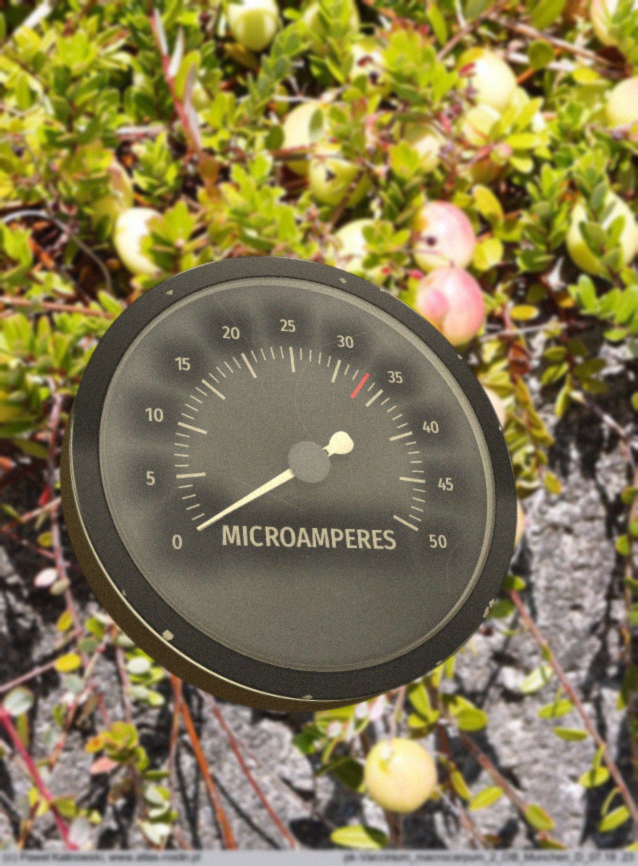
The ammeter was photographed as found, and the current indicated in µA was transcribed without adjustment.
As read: 0 µA
